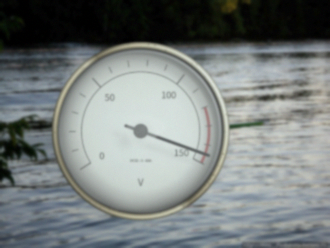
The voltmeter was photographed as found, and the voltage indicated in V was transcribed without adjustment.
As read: 145 V
